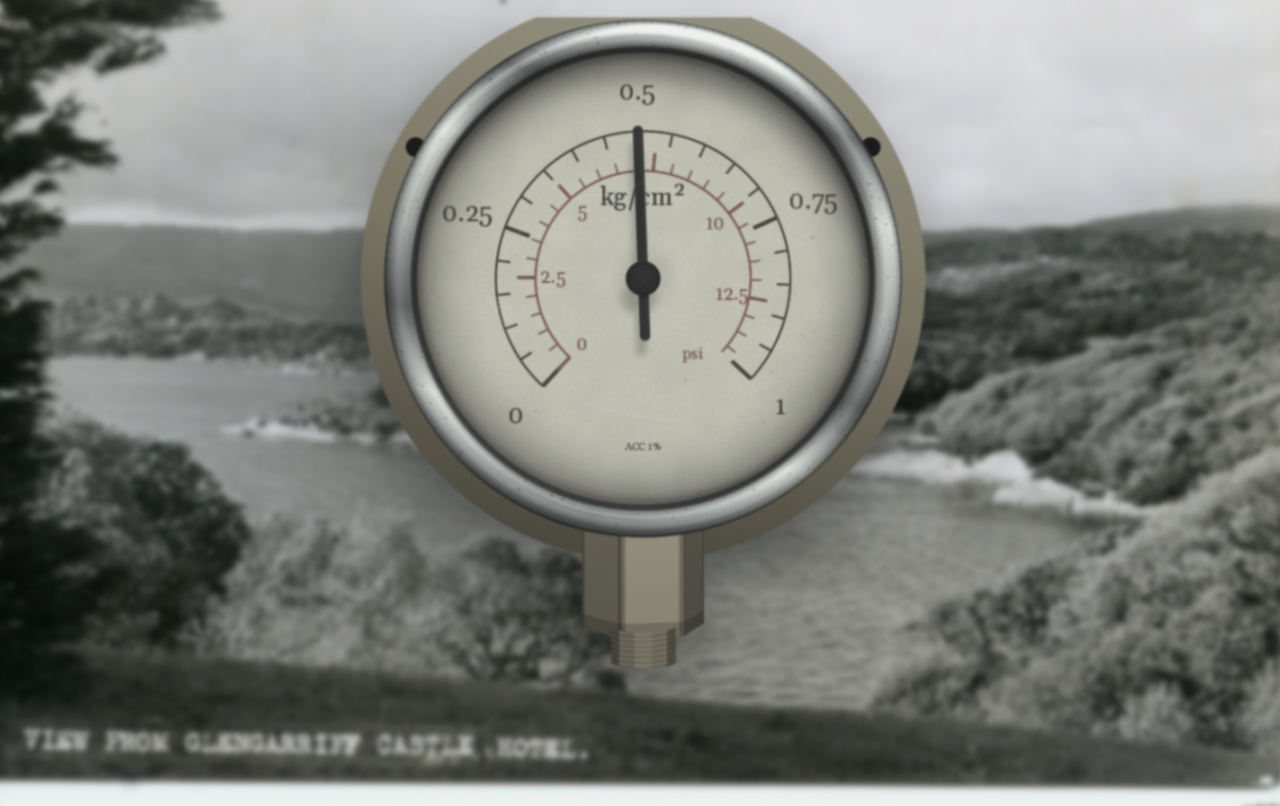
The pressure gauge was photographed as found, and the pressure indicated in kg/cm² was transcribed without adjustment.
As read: 0.5 kg/cm²
